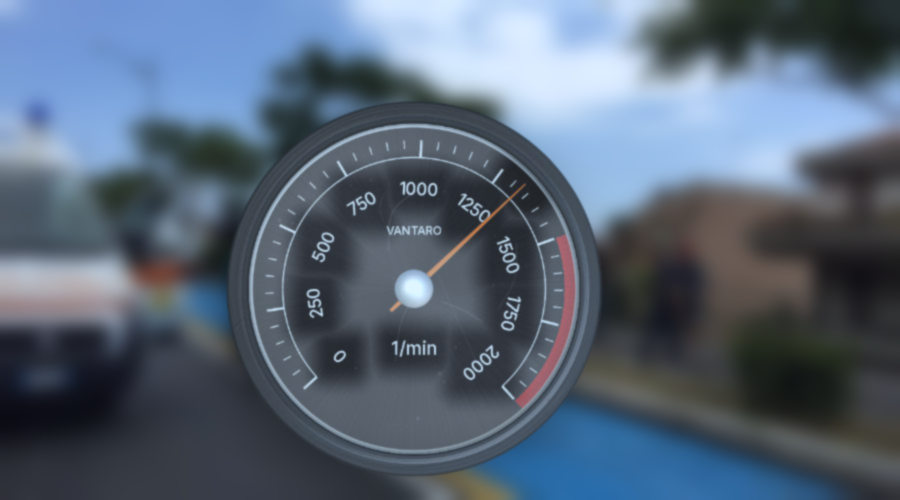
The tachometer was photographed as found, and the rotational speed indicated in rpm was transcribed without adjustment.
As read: 1325 rpm
